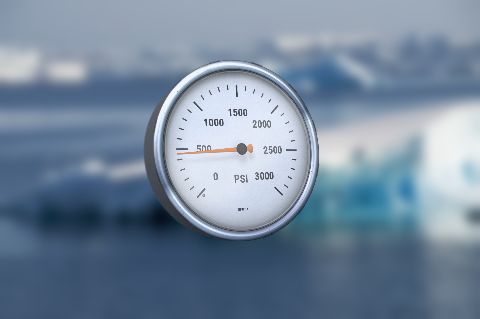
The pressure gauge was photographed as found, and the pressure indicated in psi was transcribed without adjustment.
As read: 450 psi
